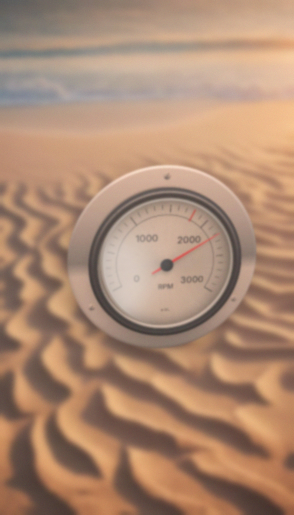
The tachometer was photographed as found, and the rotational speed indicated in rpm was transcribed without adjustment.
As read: 2200 rpm
